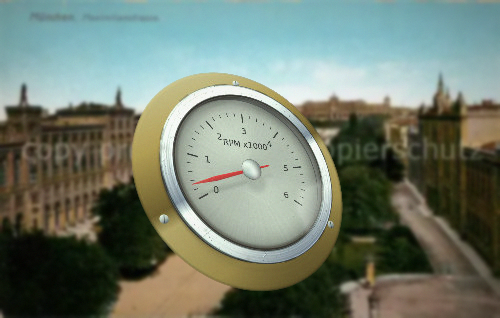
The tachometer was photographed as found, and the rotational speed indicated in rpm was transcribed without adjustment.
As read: 300 rpm
